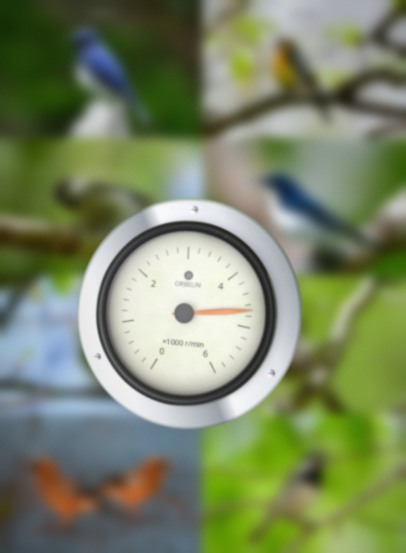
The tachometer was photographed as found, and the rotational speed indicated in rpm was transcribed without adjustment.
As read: 4700 rpm
